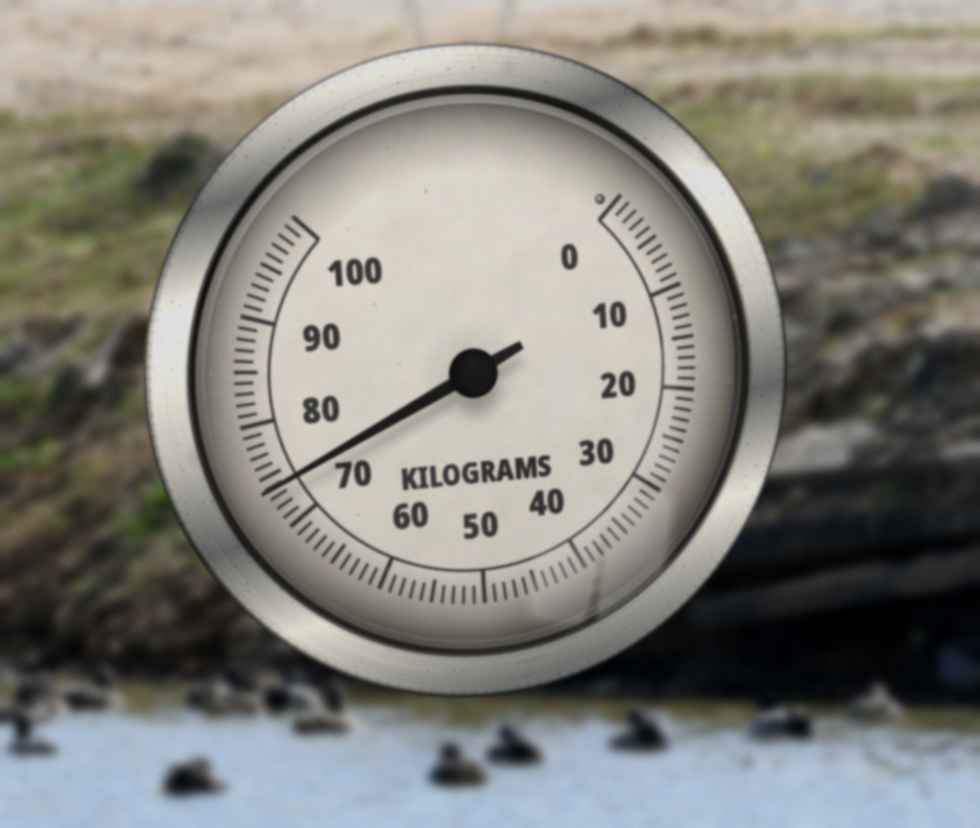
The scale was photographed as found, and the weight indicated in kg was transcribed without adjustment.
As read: 74 kg
